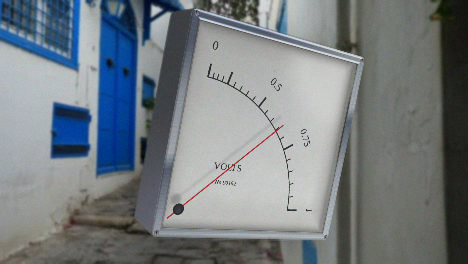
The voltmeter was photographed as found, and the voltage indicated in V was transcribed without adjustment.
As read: 0.65 V
